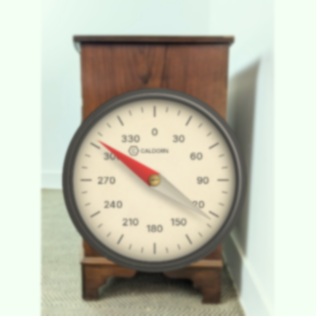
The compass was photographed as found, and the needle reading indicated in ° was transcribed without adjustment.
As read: 305 °
